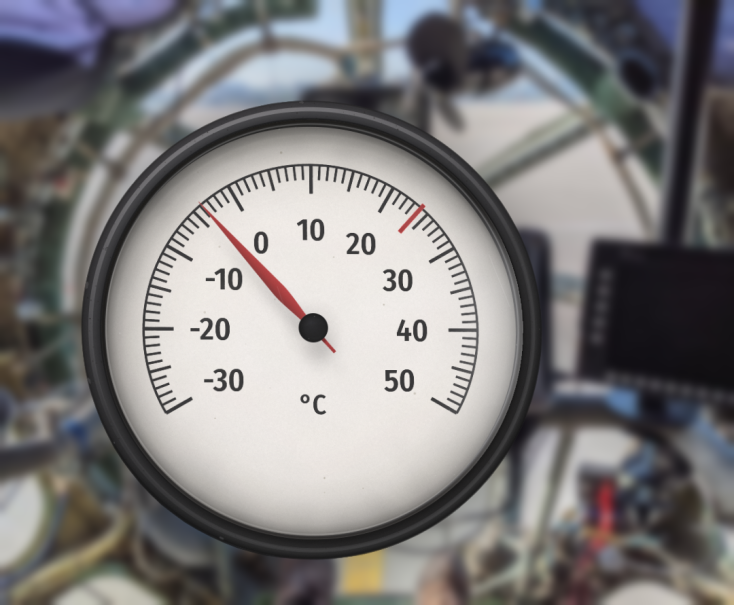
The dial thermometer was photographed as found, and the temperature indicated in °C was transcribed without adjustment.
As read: -4 °C
